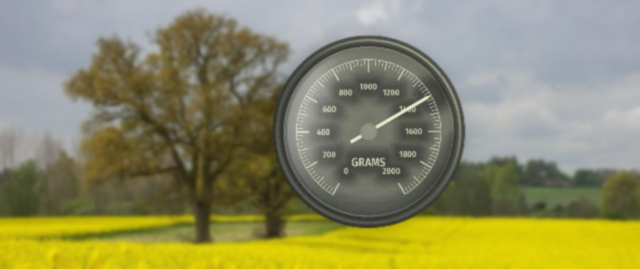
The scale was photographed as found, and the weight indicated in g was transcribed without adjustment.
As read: 1400 g
